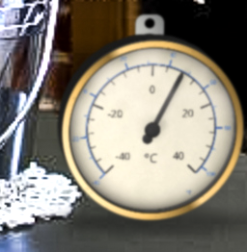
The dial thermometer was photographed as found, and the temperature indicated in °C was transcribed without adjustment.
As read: 8 °C
